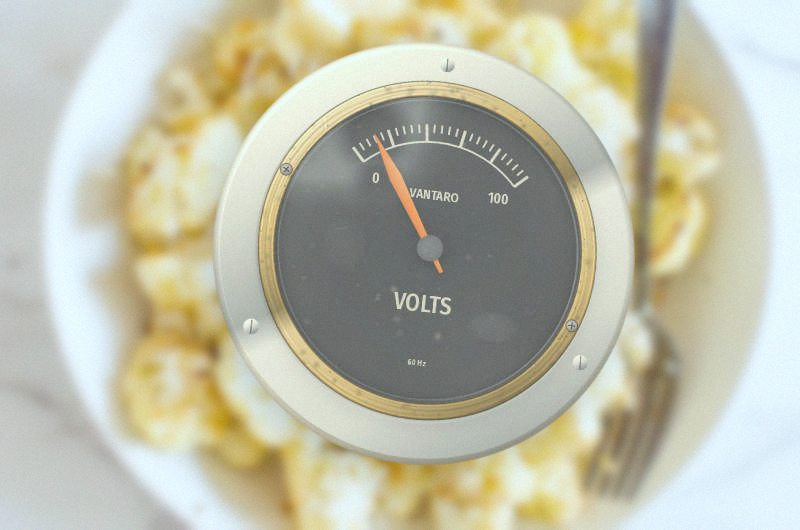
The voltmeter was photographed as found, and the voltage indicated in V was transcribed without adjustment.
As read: 12 V
